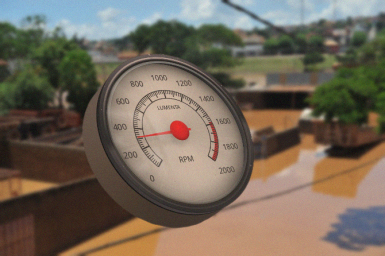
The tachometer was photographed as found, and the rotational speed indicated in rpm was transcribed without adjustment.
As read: 300 rpm
